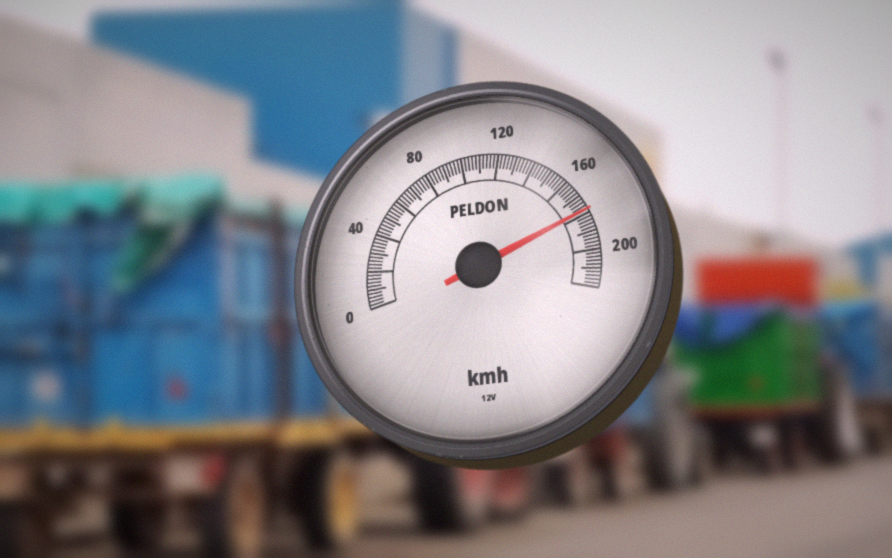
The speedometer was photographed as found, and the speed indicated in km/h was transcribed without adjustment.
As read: 180 km/h
